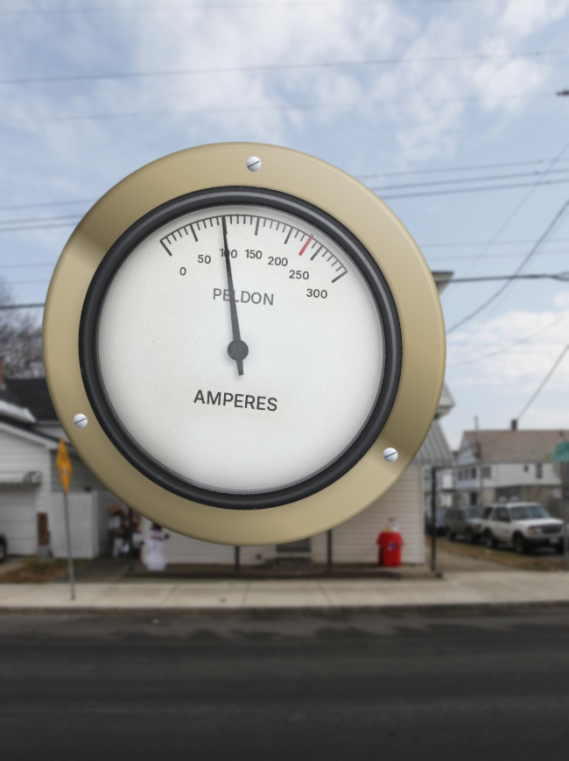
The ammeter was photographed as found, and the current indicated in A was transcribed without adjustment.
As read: 100 A
